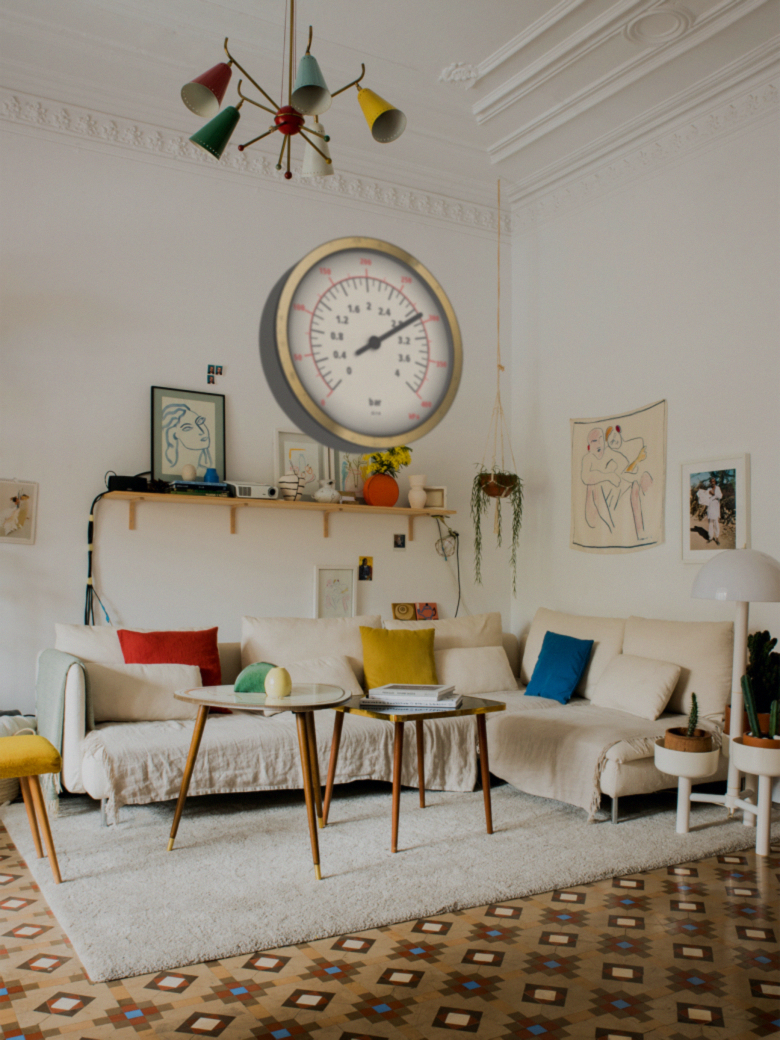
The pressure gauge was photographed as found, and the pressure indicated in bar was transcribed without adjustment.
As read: 2.9 bar
